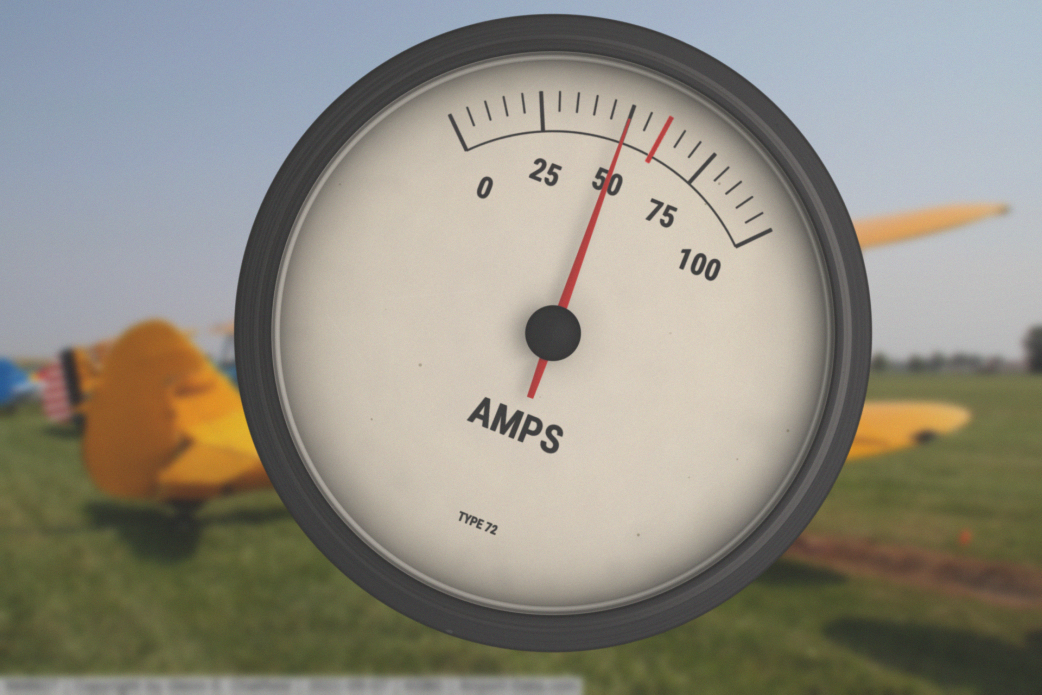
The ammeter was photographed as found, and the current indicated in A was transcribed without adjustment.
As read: 50 A
